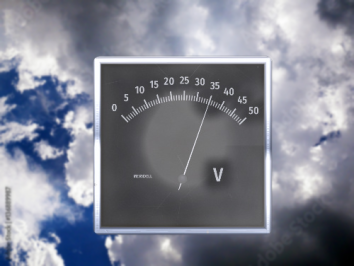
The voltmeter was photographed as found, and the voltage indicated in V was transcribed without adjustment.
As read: 35 V
